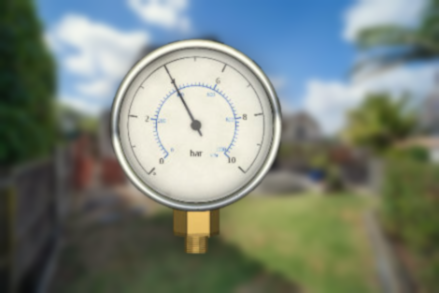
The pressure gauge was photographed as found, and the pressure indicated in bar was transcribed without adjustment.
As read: 4 bar
